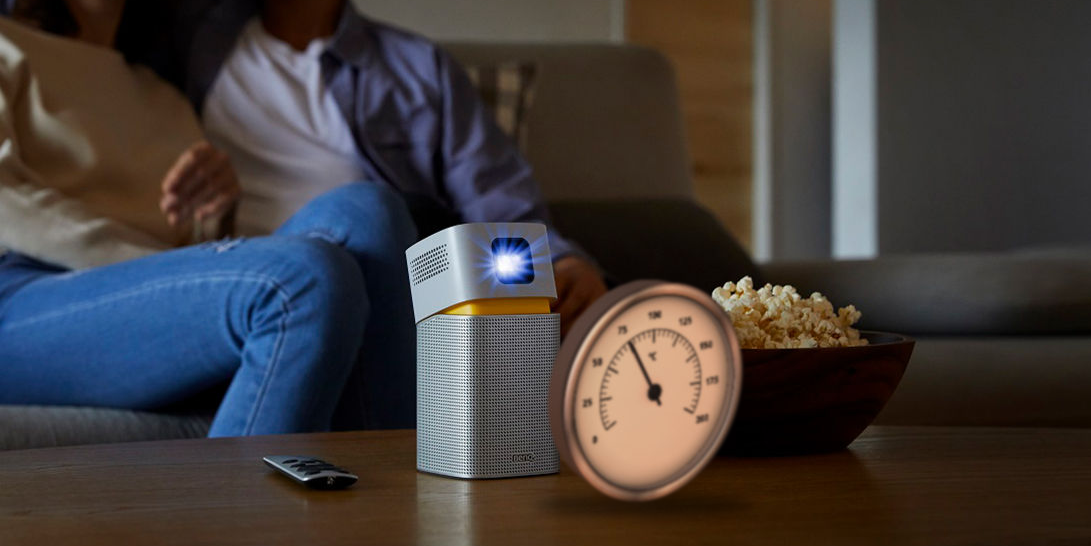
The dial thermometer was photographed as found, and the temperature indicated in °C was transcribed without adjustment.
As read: 75 °C
